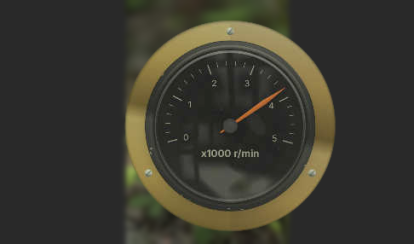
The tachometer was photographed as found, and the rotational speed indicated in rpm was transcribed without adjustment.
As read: 3800 rpm
